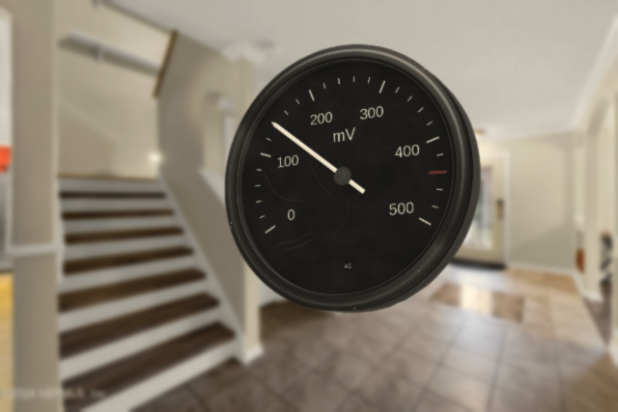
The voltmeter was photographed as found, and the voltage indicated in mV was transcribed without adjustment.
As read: 140 mV
